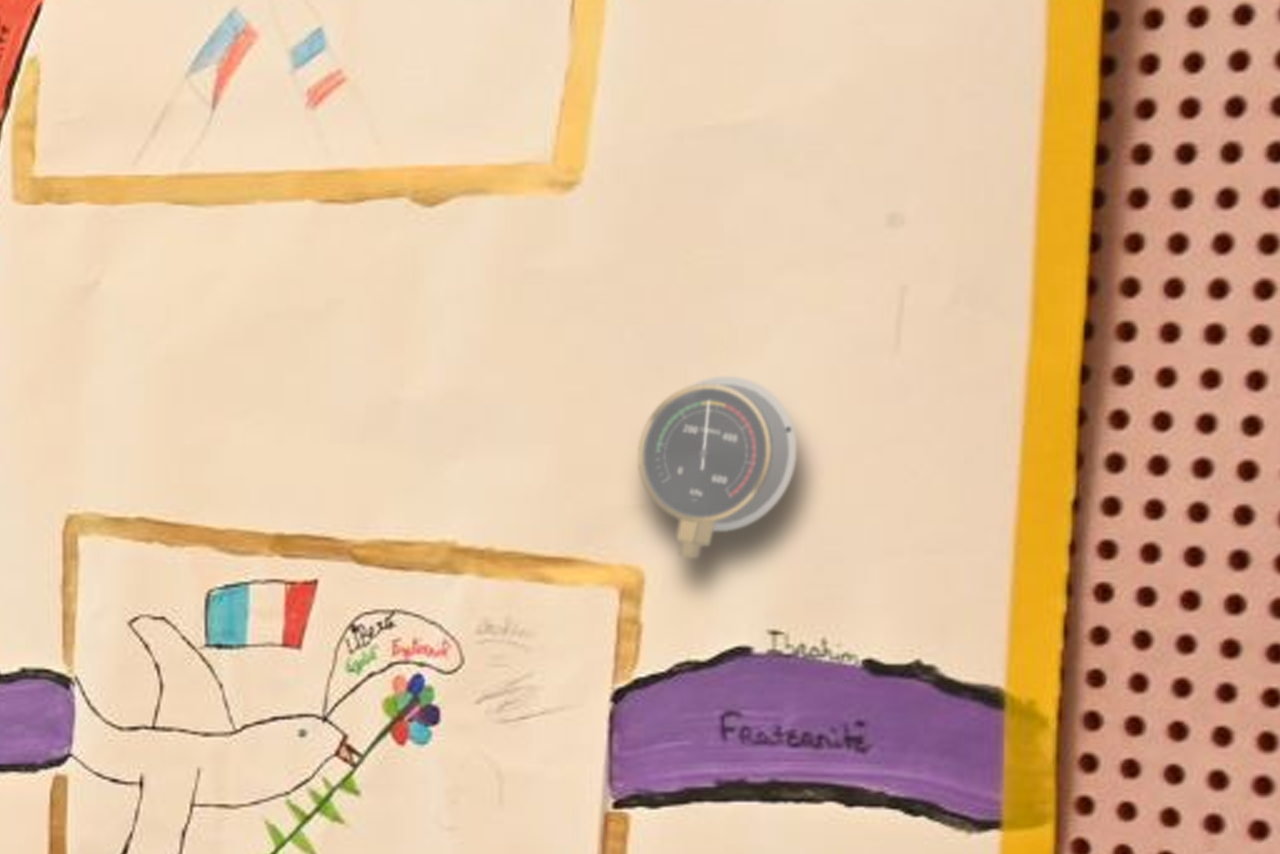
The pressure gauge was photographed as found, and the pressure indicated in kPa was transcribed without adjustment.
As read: 280 kPa
